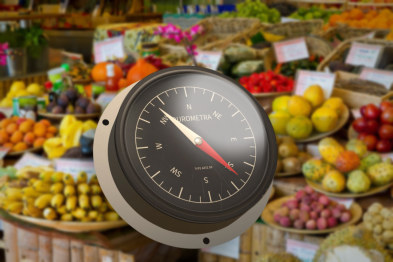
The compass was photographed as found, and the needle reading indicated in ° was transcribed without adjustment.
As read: 140 °
